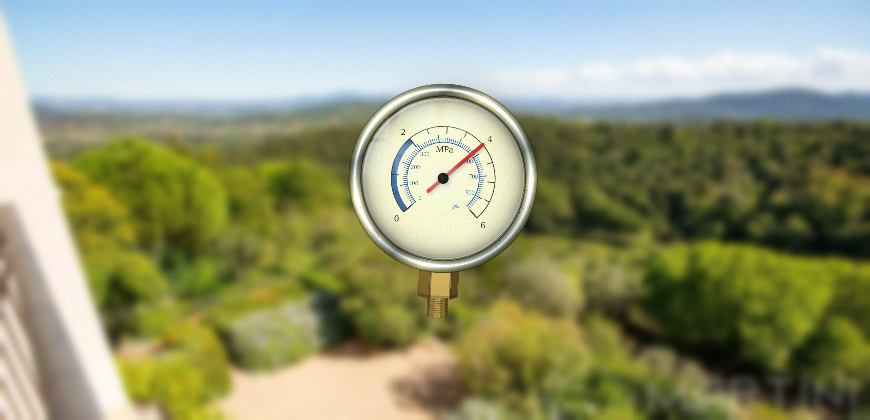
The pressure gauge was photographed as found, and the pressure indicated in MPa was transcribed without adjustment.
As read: 4 MPa
